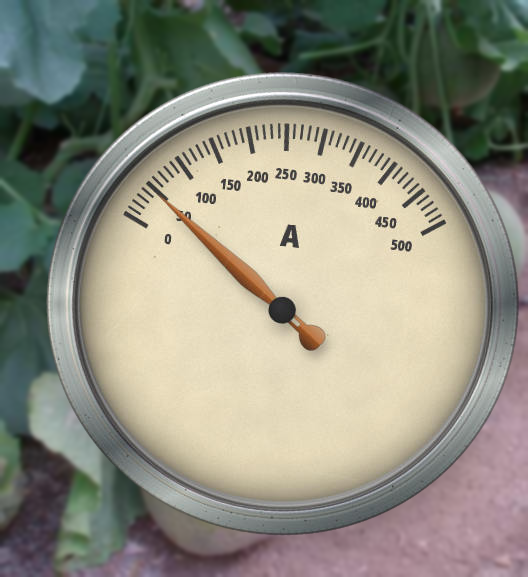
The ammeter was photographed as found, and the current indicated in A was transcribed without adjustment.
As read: 50 A
